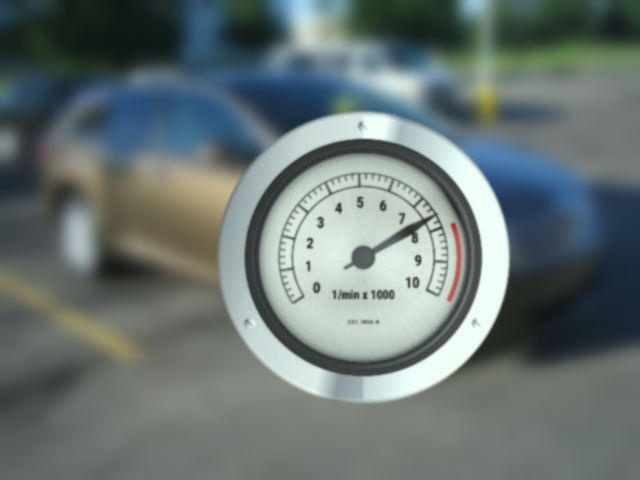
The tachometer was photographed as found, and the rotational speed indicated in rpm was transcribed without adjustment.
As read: 7600 rpm
